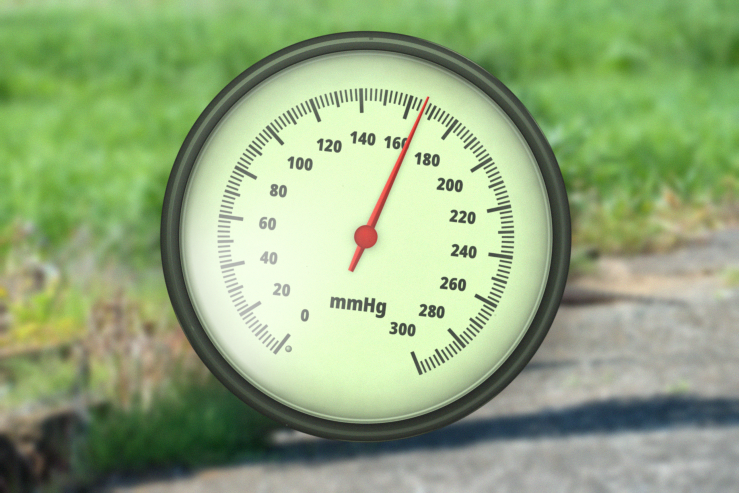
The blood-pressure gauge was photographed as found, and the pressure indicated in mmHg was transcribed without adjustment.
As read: 166 mmHg
